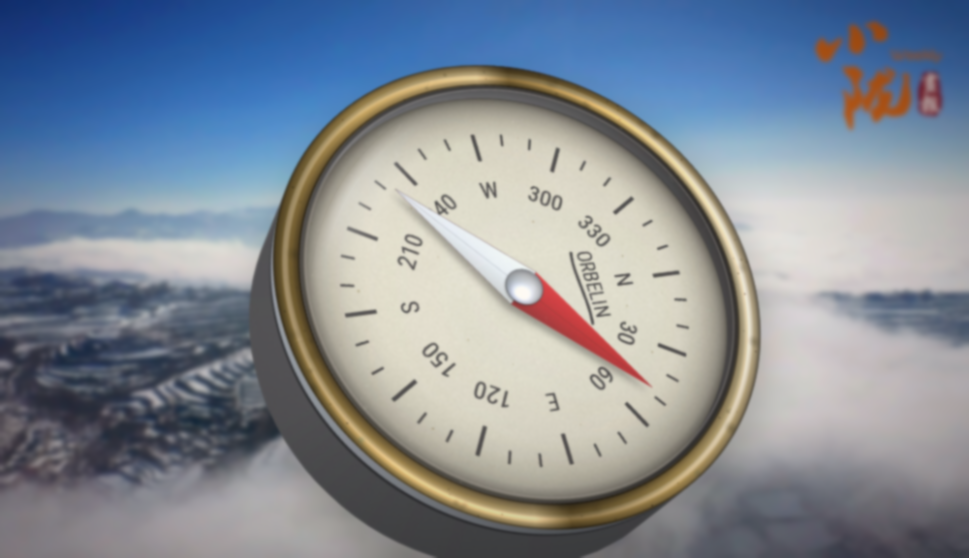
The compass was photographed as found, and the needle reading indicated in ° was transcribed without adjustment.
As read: 50 °
